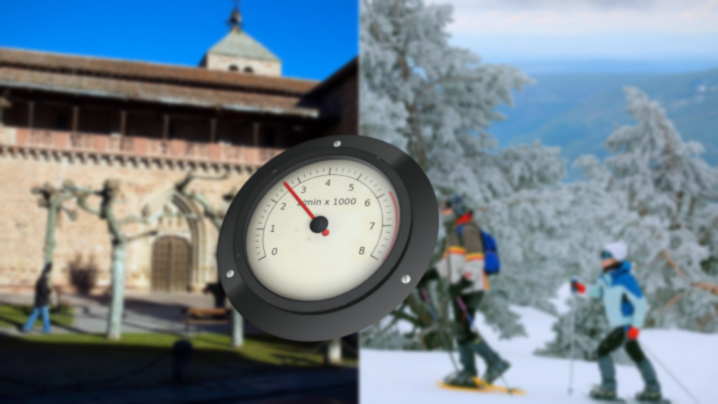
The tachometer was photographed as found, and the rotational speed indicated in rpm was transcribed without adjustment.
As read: 2600 rpm
